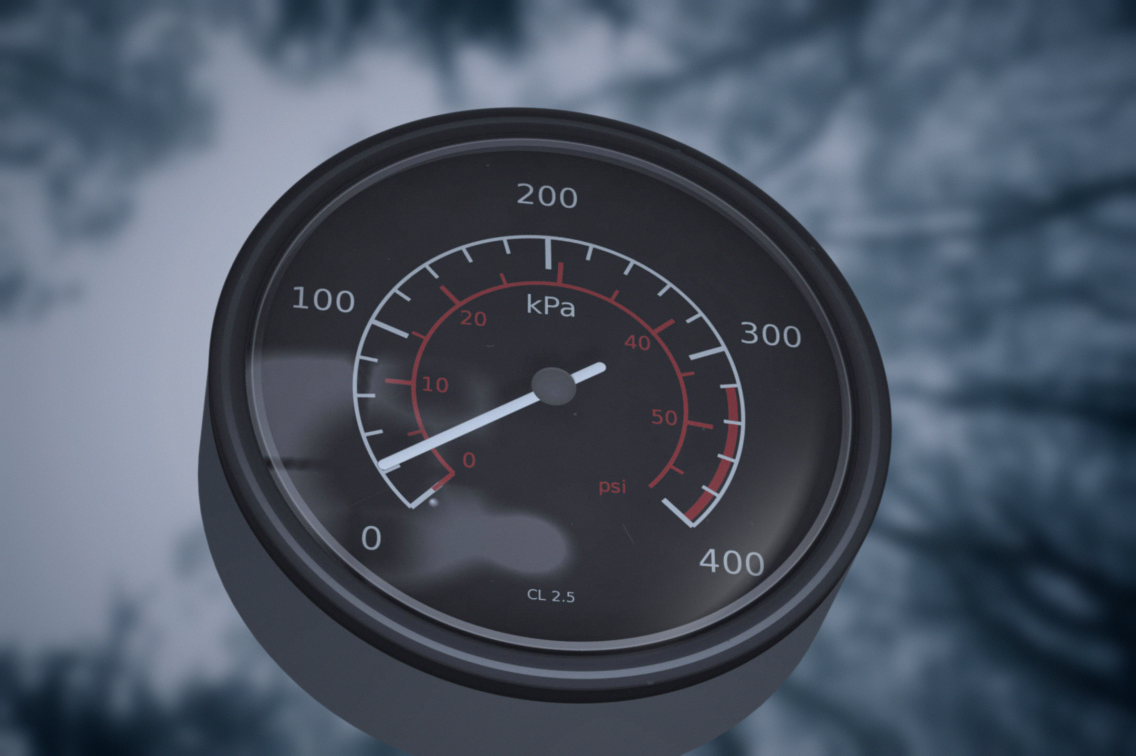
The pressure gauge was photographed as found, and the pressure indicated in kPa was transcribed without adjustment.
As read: 20 kPa
